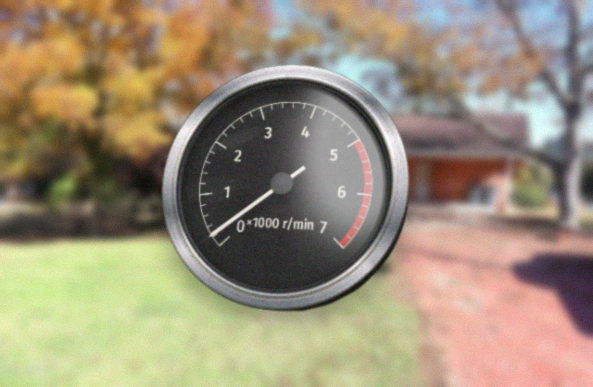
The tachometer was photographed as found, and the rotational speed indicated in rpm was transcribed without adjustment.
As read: 200 rpm
